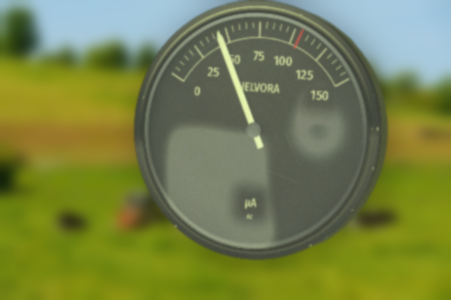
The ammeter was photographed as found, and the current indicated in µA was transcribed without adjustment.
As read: 45 µA
